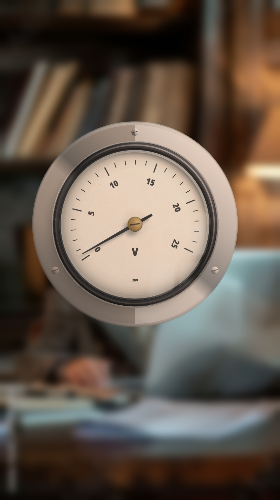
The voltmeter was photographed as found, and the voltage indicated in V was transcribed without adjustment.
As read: 0.5 V
